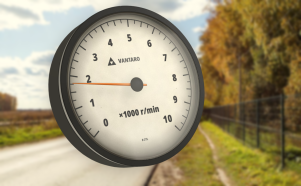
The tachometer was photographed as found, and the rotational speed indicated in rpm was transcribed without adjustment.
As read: 1750 rpm
